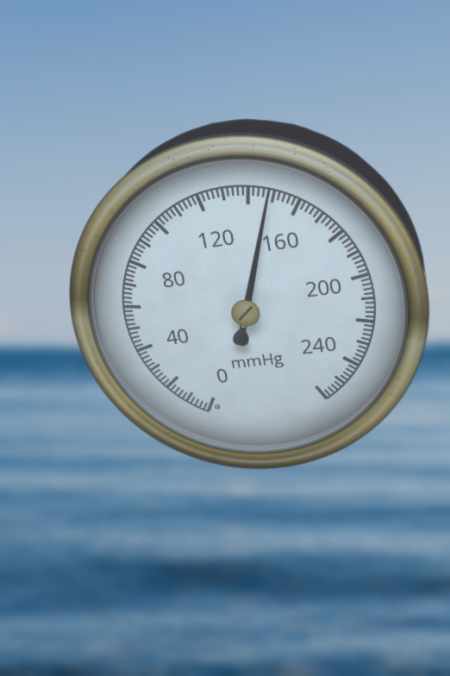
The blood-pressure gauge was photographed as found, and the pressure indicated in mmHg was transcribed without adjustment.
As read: 148 mmHg
